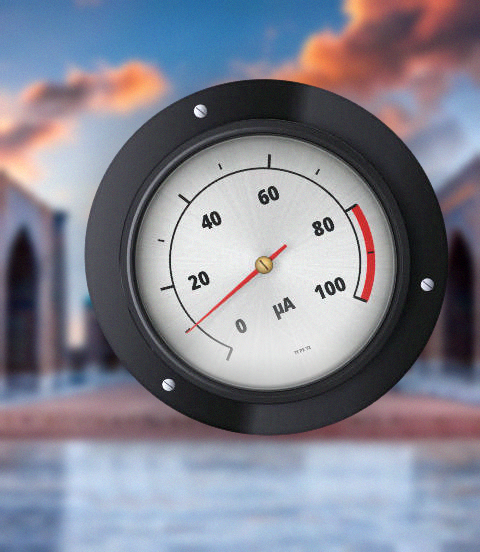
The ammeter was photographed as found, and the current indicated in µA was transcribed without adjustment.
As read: 10 µA
